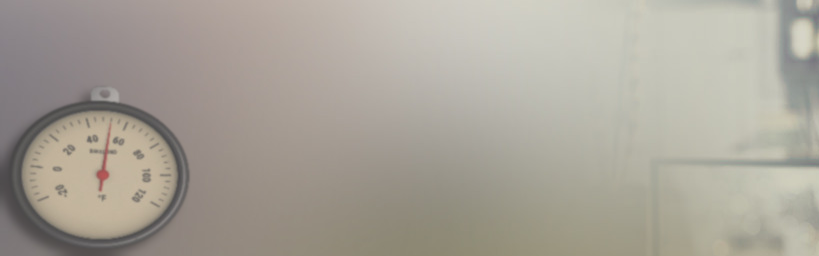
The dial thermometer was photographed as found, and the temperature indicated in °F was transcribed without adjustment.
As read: 52 °F
